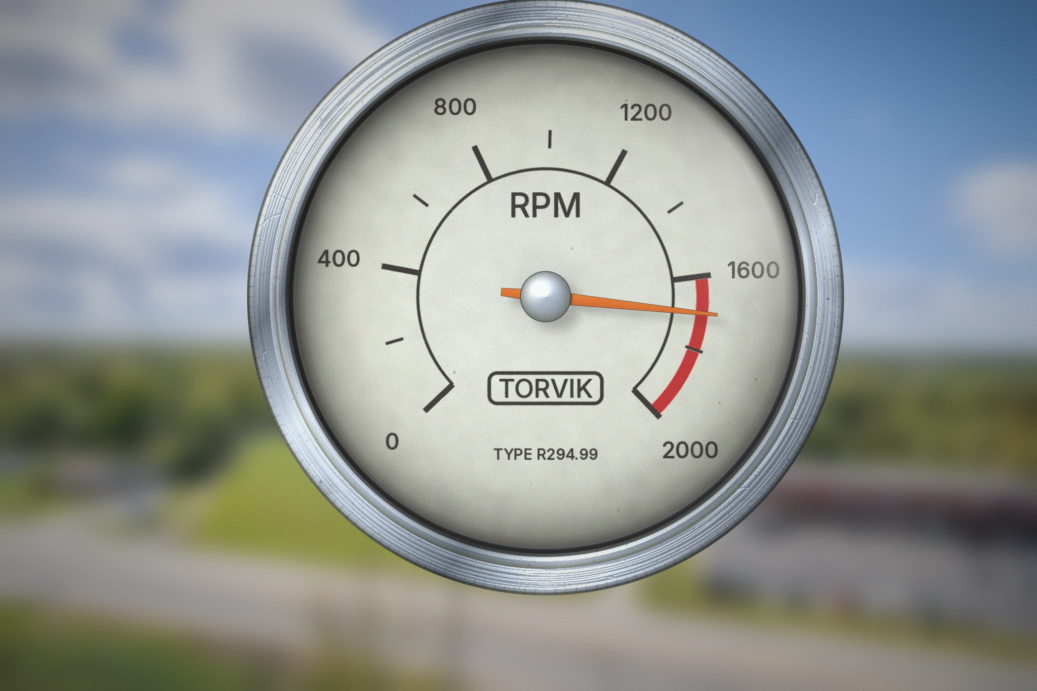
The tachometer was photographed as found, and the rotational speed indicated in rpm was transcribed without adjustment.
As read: 1700 rpm
